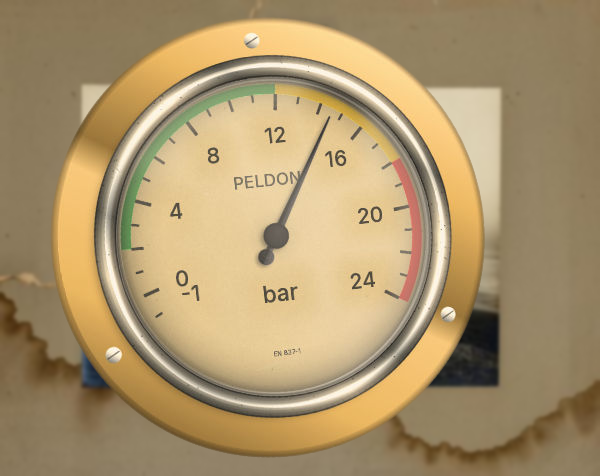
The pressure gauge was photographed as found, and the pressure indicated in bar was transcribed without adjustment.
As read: 14.5 bar
